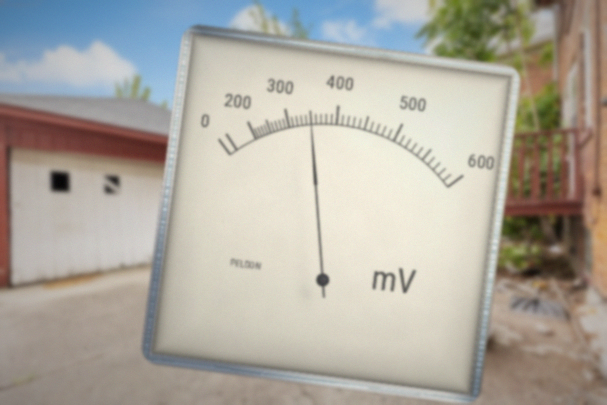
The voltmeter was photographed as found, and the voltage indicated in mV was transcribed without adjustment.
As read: 350 mV
